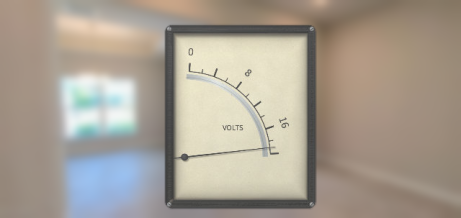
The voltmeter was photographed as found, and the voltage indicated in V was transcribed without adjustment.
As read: 19 V
